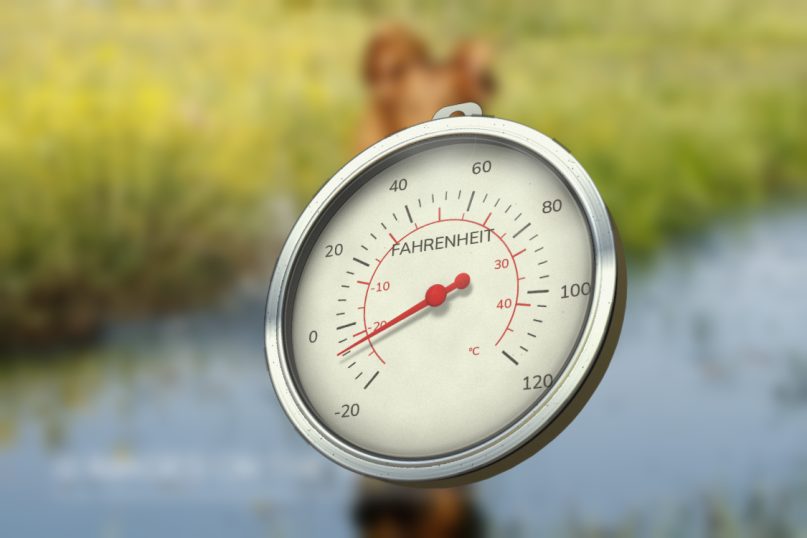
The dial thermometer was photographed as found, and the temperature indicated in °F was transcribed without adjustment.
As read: -8 °F
